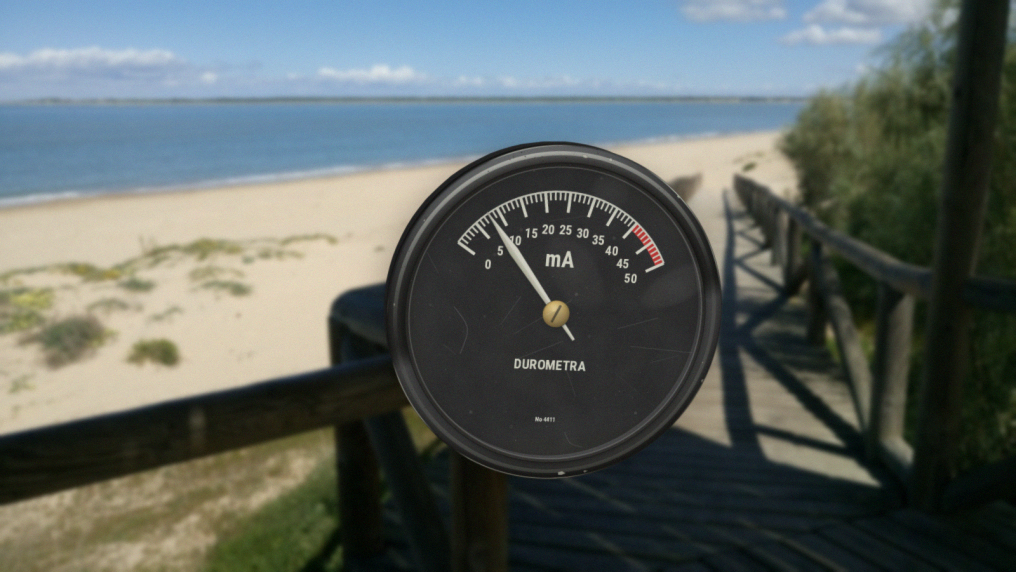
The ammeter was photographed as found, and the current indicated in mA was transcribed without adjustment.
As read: 8 mA
